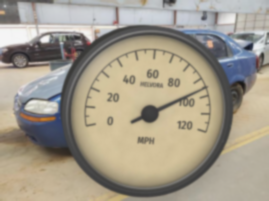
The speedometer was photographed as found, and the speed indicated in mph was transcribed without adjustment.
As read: 95 mph
